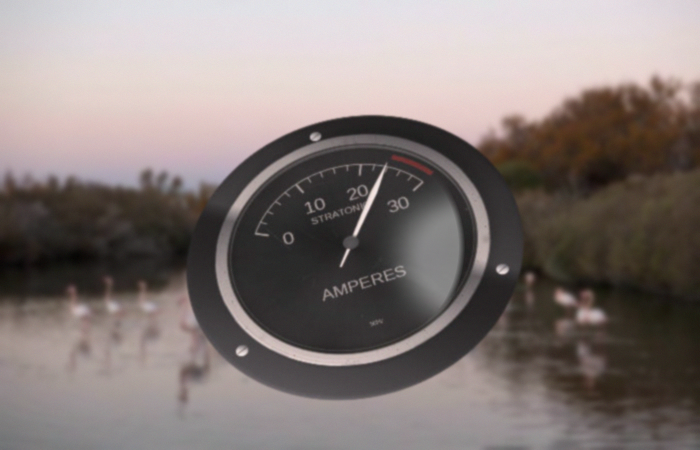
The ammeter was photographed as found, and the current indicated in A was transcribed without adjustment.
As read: 24 A
